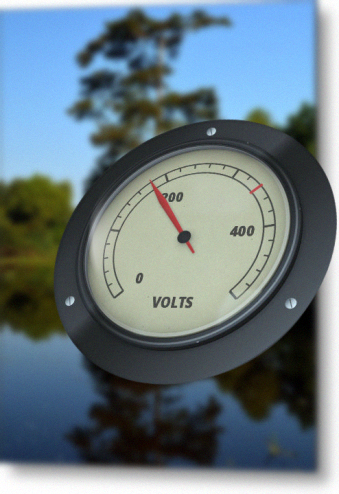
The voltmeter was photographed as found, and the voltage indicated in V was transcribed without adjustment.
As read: 180 V
